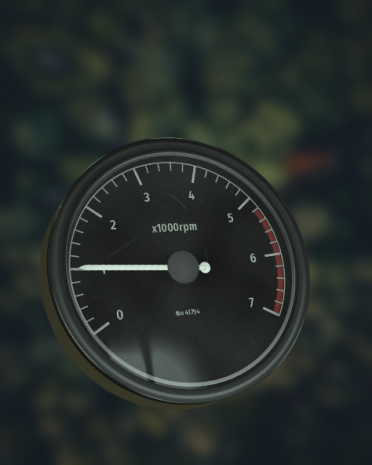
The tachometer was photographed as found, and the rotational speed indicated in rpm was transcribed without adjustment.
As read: 1000 rpm
